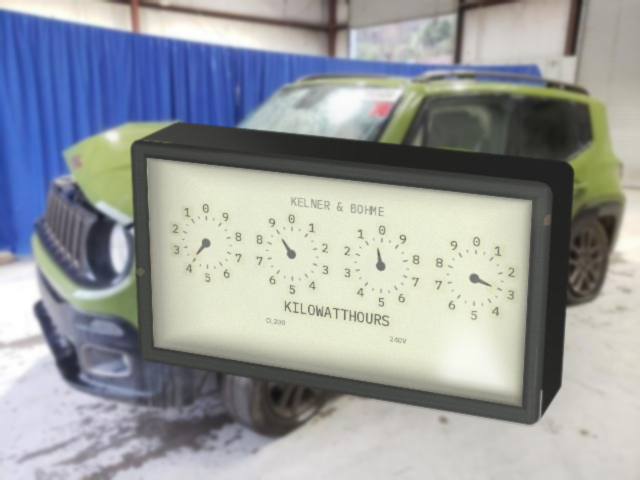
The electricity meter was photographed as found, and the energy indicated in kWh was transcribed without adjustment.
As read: 3903 kWh
